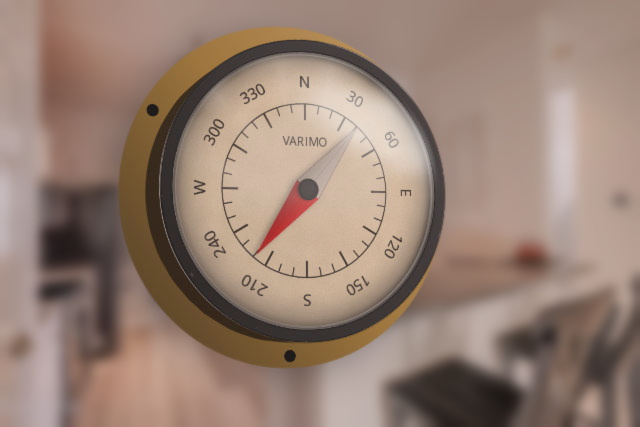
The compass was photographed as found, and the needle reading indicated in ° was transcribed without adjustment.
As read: 220 °
